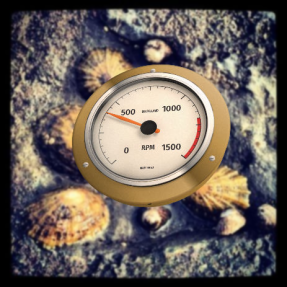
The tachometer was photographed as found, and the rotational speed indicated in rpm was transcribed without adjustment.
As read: 400 rpm
